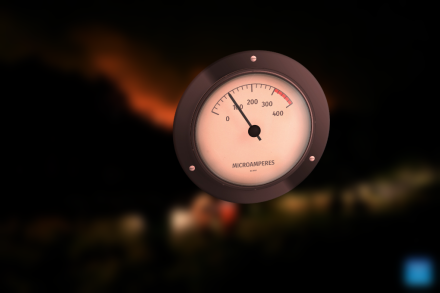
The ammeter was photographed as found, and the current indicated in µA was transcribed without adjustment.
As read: 100 µA
